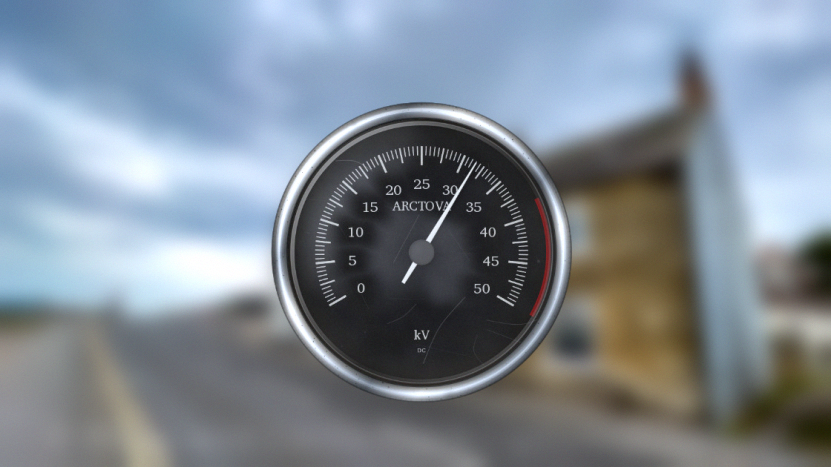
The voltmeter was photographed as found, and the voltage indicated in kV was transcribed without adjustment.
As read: 31.5 kV
